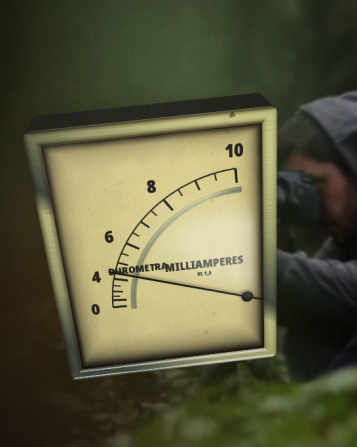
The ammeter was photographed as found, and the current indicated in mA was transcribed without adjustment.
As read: 4.5 mA
